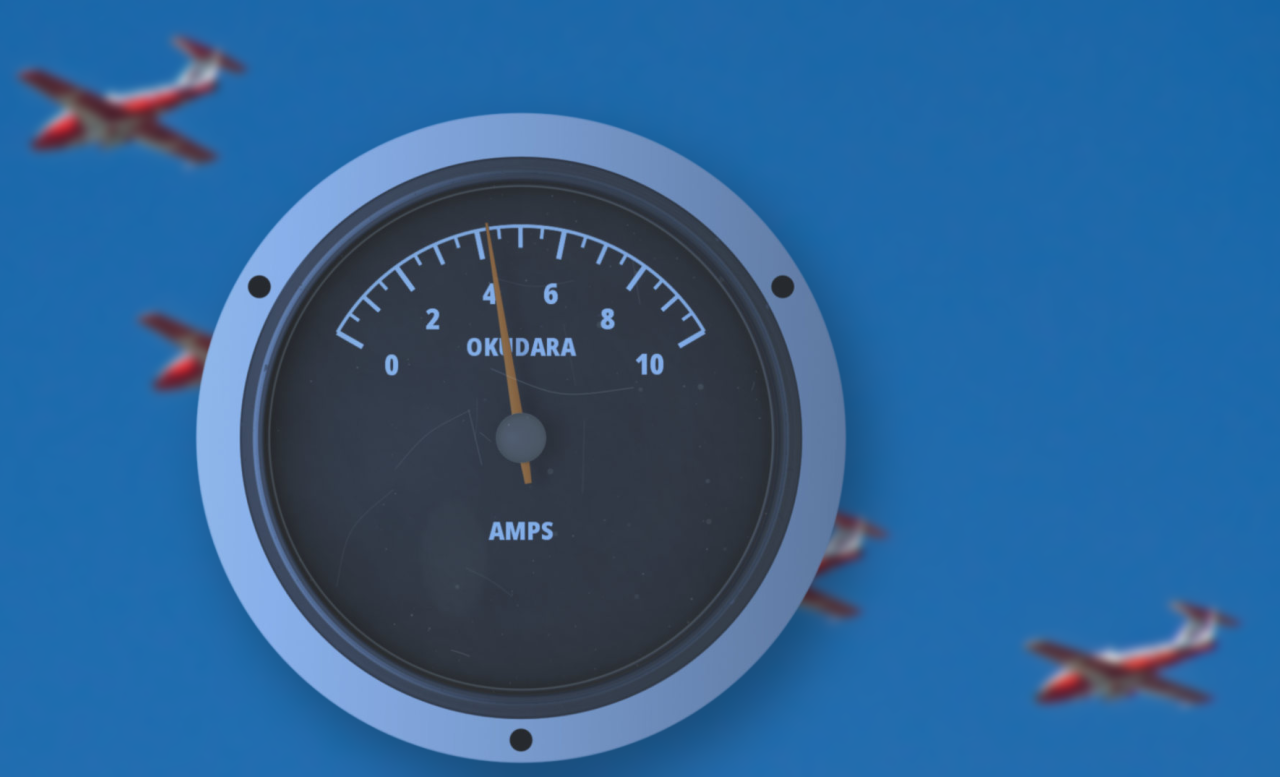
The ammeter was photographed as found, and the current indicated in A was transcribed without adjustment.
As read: 4.25 A
